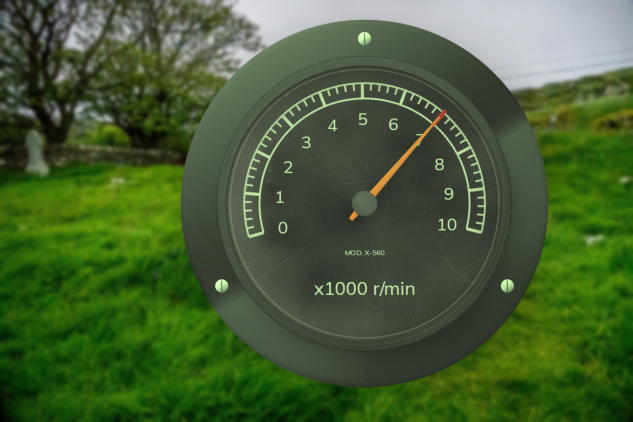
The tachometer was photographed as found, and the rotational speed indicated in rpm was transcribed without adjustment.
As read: 7000 rpm
